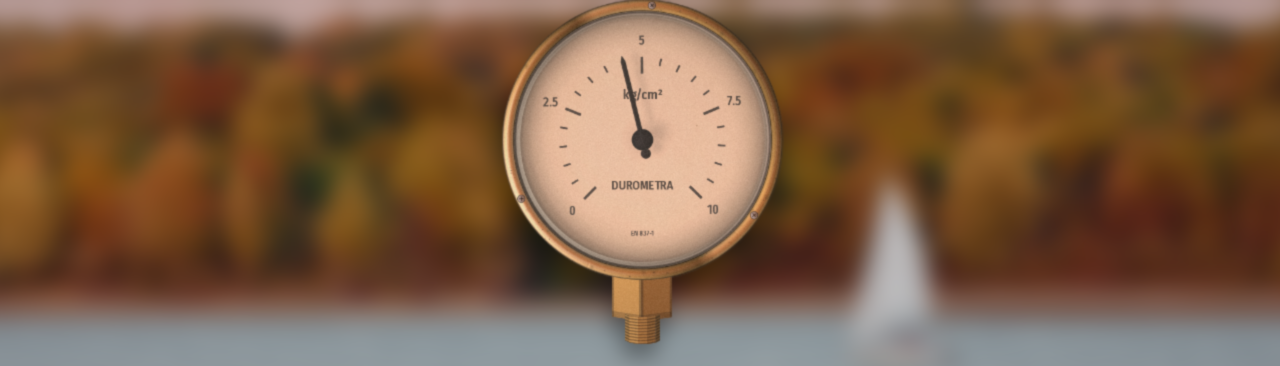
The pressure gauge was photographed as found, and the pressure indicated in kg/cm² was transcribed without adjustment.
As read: 4.5 kg/cm²
